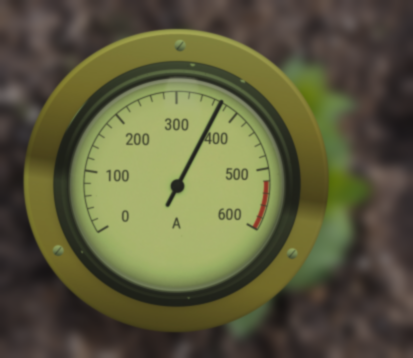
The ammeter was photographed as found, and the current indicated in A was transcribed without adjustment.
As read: 370 A
